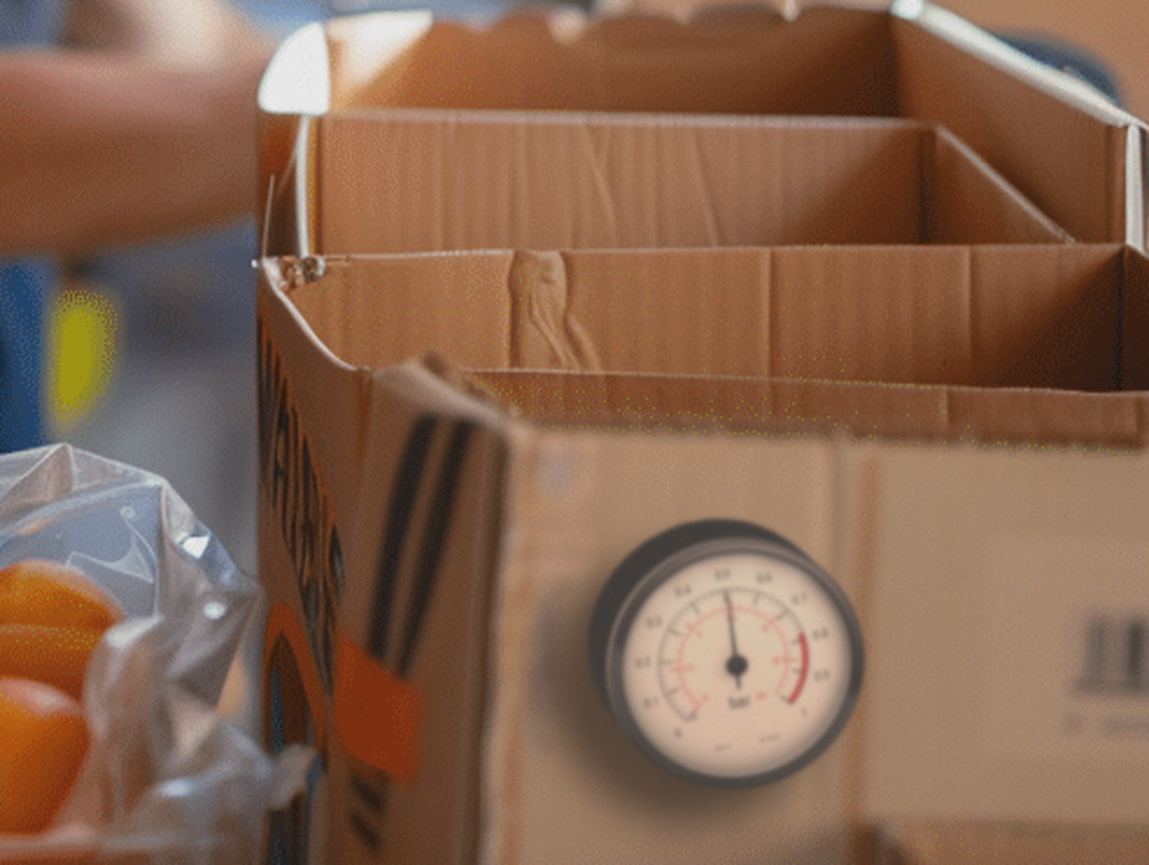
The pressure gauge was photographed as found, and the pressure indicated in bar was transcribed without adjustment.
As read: 0.5 bar
